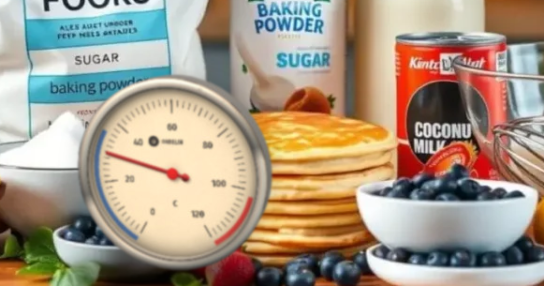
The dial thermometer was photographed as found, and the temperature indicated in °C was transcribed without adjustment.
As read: 30 °C
